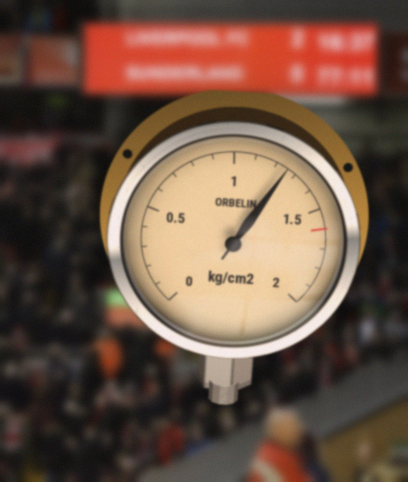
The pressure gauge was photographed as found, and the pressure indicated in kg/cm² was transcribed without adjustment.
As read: 1.25 kg/cm²
